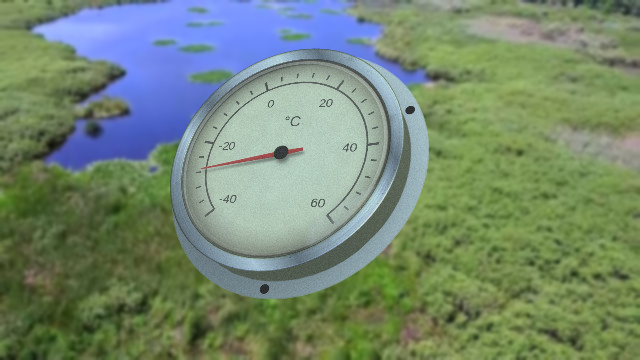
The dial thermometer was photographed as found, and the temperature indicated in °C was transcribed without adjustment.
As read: -28 °C
